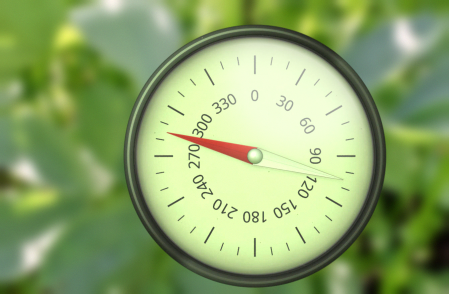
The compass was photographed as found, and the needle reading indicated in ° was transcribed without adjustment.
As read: 285 °
